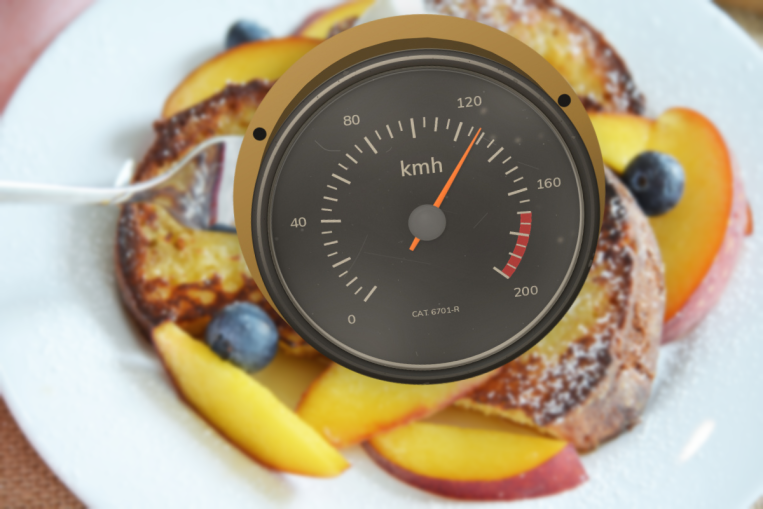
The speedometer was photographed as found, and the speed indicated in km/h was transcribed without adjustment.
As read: 127.5 km/h
